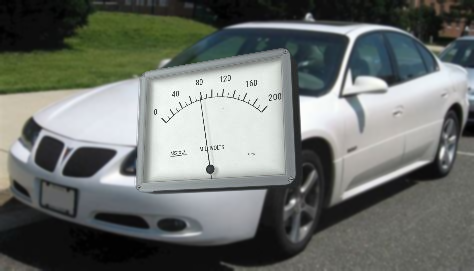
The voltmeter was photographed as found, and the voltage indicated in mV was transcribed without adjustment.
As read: 80 mV
